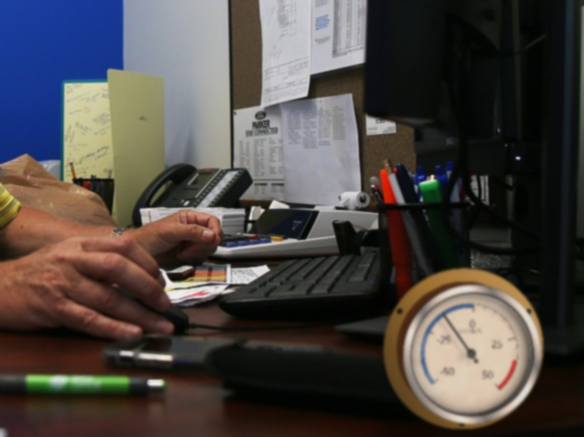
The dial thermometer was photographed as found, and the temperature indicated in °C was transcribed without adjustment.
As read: -15 °C
